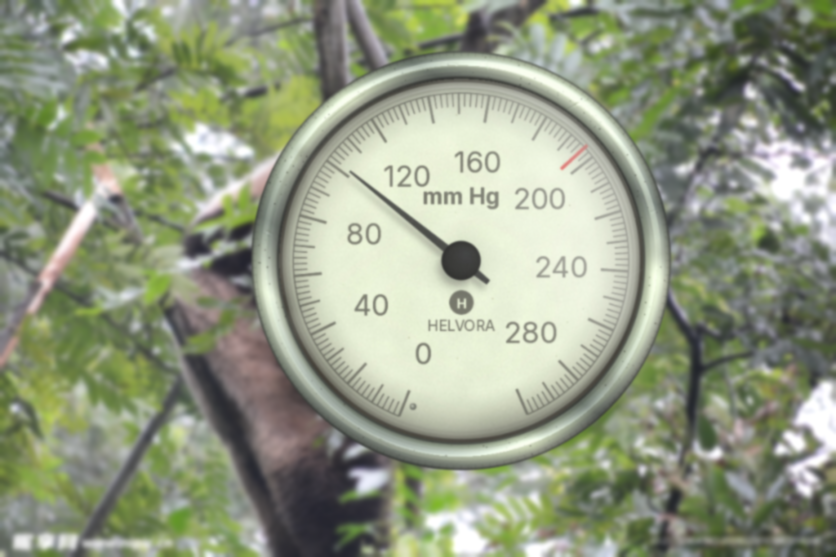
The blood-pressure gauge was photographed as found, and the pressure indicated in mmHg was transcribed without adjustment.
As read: 102 mmHg
